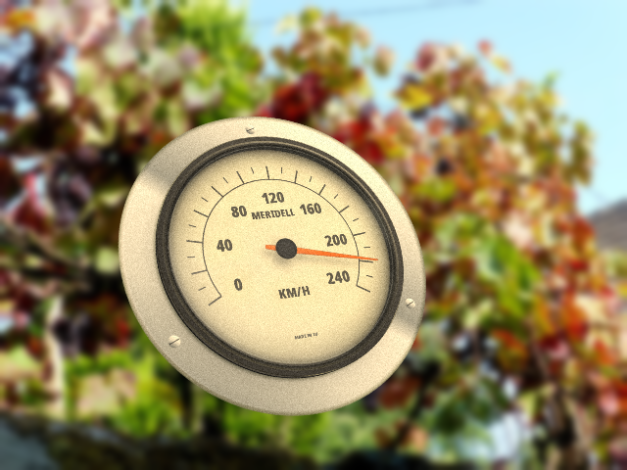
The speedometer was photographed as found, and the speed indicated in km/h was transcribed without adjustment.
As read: 220 km/h
